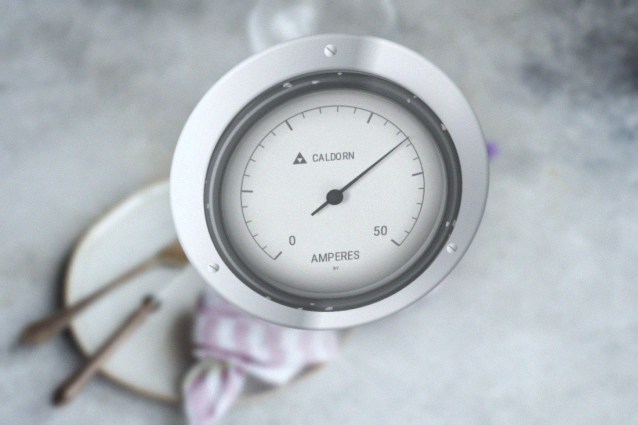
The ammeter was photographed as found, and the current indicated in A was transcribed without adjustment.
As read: 35 A
